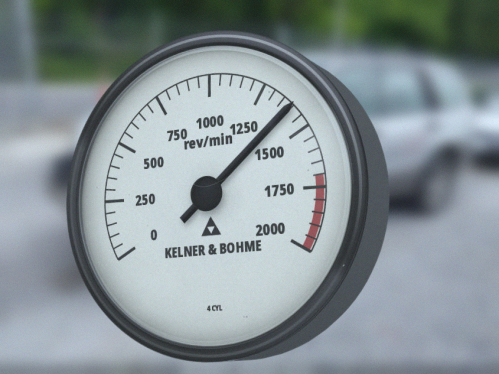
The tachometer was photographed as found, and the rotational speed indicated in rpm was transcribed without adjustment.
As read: 1400 rpm
